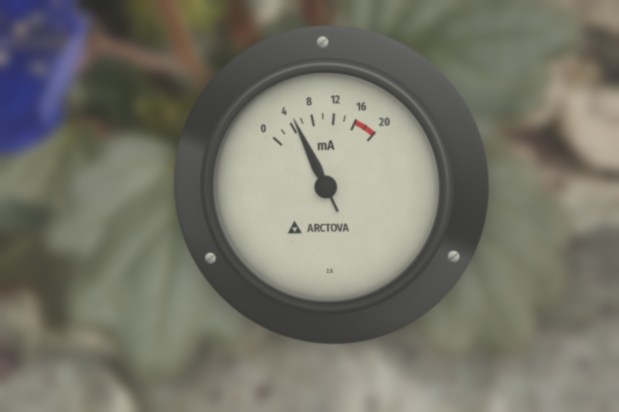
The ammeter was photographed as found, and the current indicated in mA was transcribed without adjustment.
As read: 5 mA
